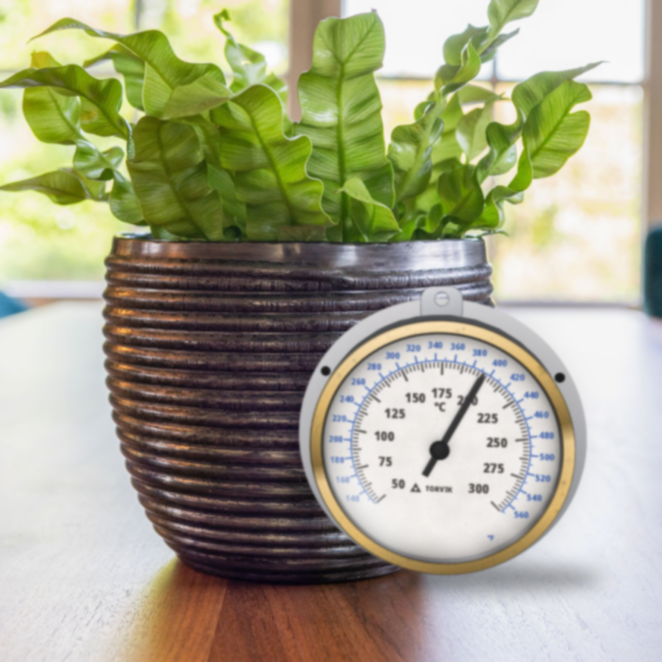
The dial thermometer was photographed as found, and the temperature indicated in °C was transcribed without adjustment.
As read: 200 °C
